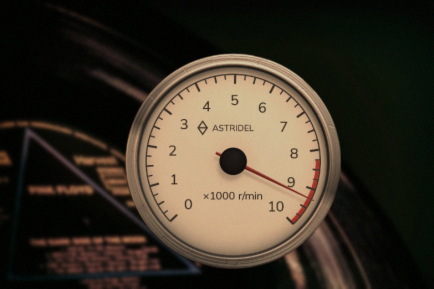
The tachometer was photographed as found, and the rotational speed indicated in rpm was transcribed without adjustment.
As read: 9250 rpm
